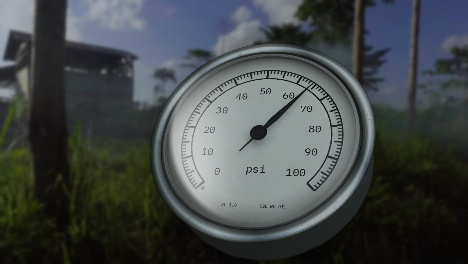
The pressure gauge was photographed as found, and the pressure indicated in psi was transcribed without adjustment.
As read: 65 psi
